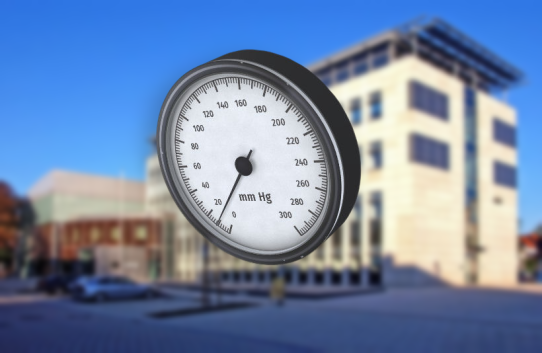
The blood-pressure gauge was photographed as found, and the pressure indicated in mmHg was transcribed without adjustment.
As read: 10 mmHg
